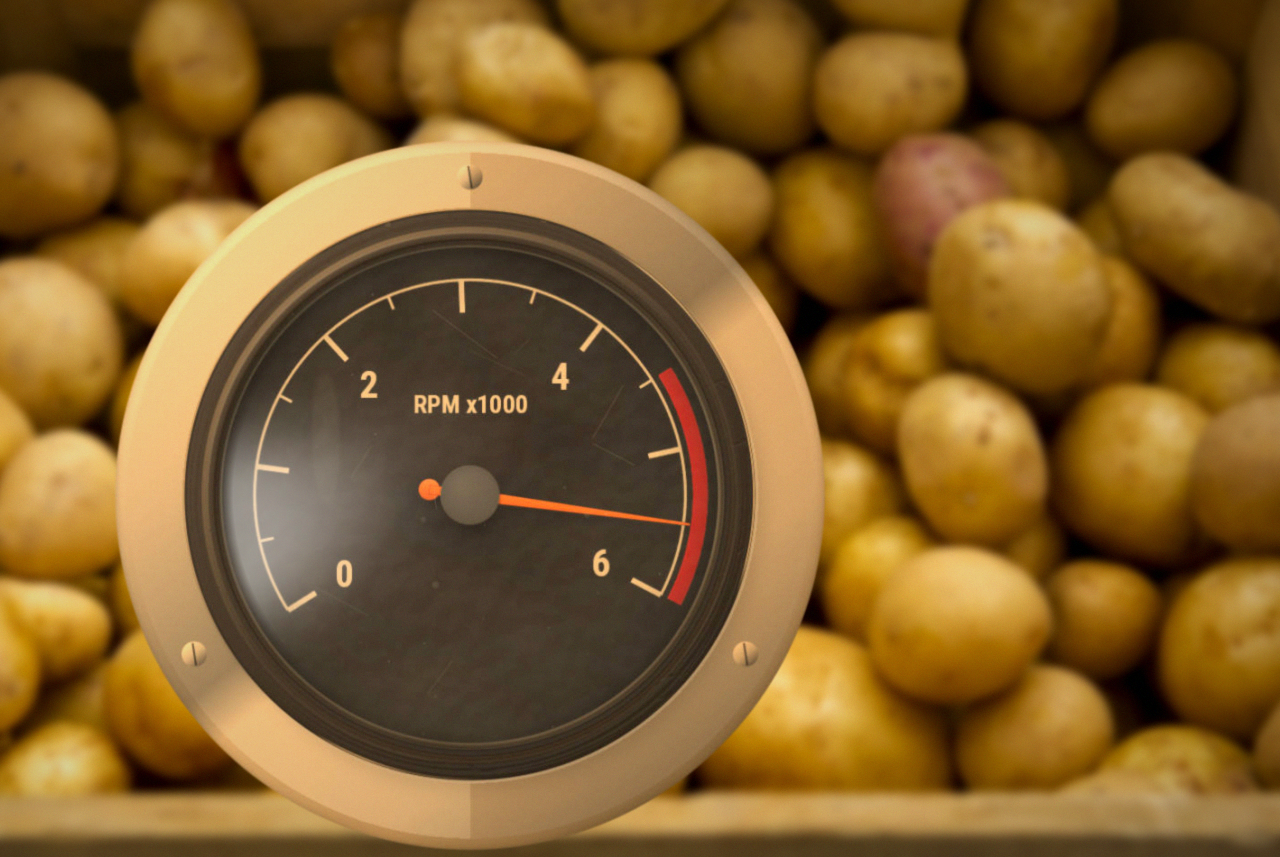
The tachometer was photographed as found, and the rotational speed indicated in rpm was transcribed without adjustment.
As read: 5500 rpm
